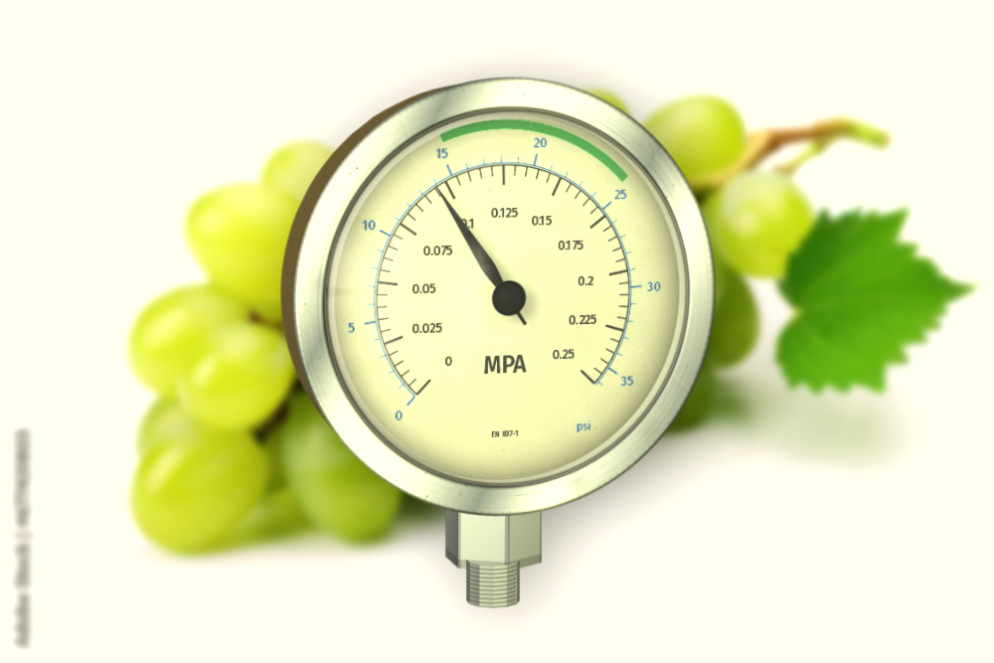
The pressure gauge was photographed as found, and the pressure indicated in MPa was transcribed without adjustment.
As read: 0.095 MPa
